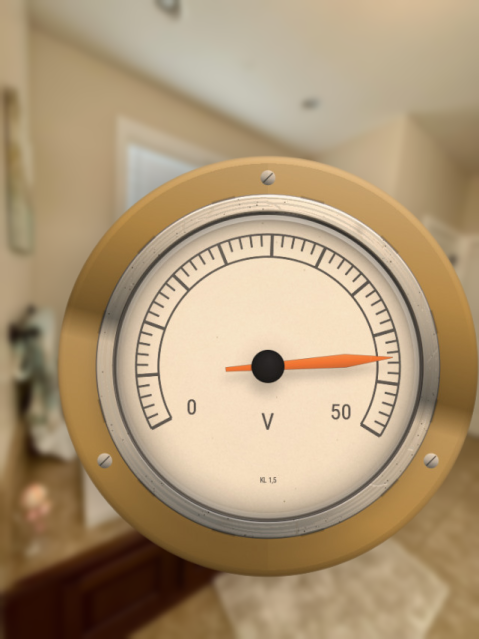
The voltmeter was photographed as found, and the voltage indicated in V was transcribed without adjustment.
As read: 42.5 V
